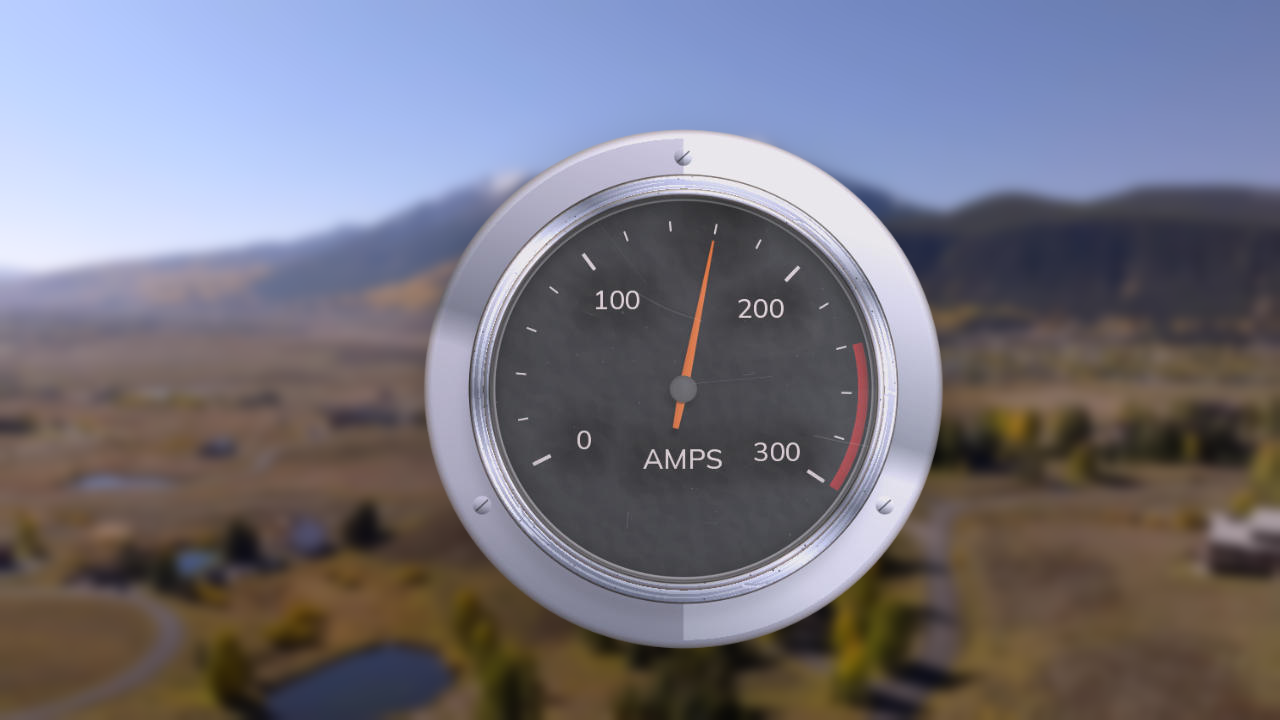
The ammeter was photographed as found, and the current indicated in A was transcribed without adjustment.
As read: 160 A
